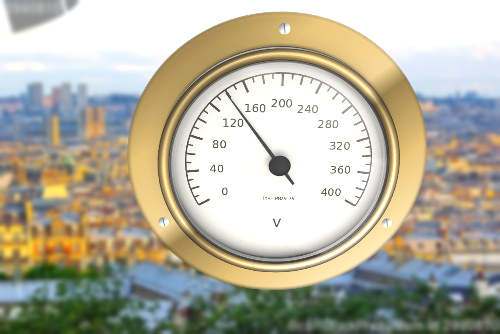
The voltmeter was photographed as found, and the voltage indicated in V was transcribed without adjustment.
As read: 140 V
